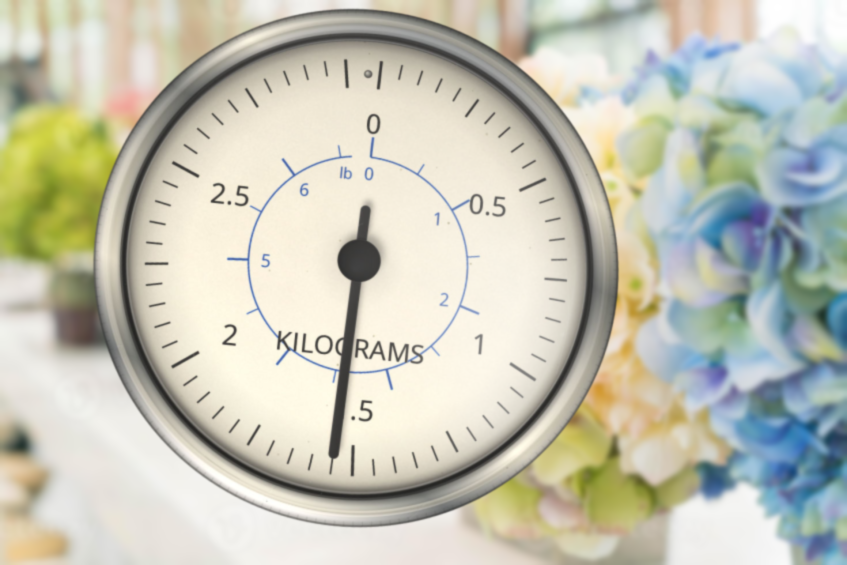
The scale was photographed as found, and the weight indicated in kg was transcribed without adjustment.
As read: 1.55 kg
